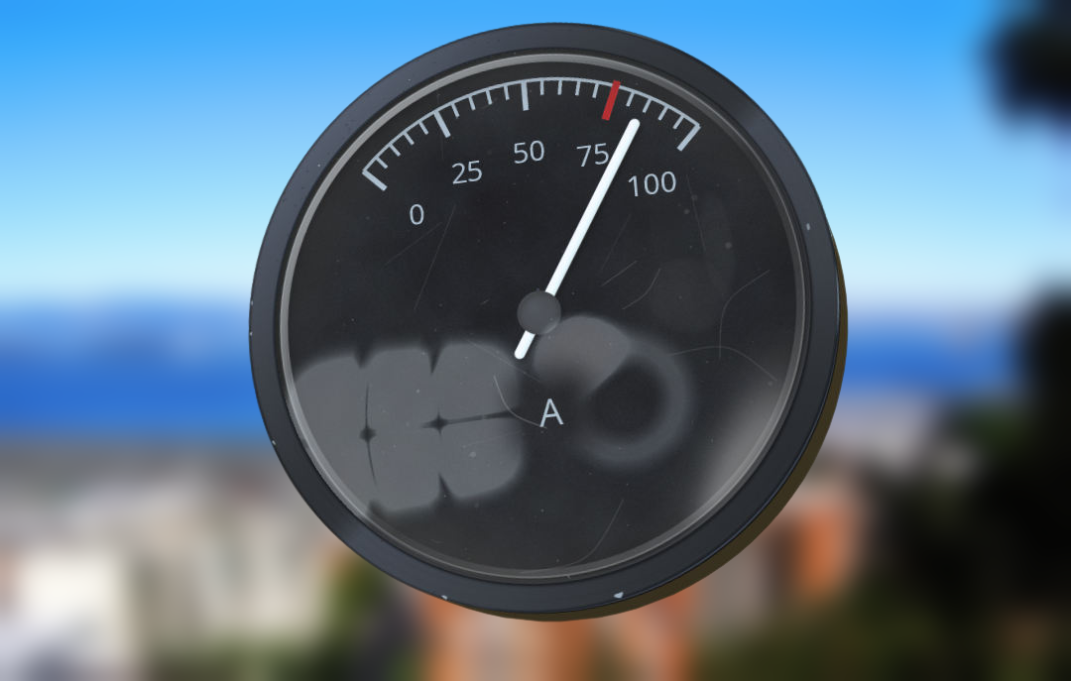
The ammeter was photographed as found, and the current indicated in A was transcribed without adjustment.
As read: 85 A
